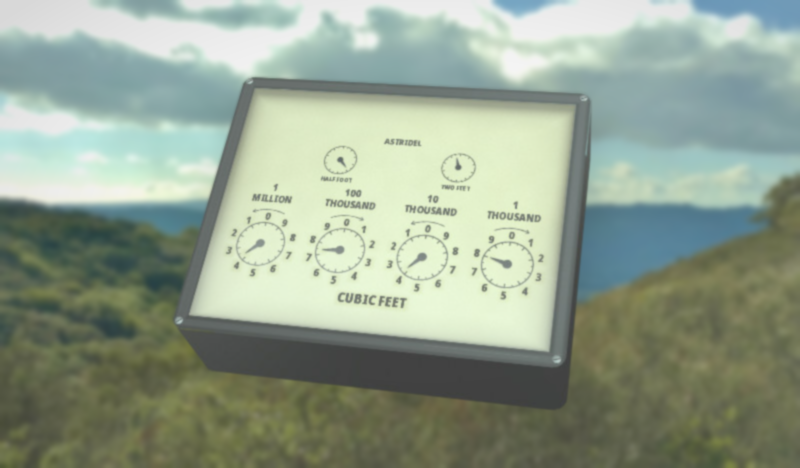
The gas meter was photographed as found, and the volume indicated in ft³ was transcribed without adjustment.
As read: 373800 ft³
